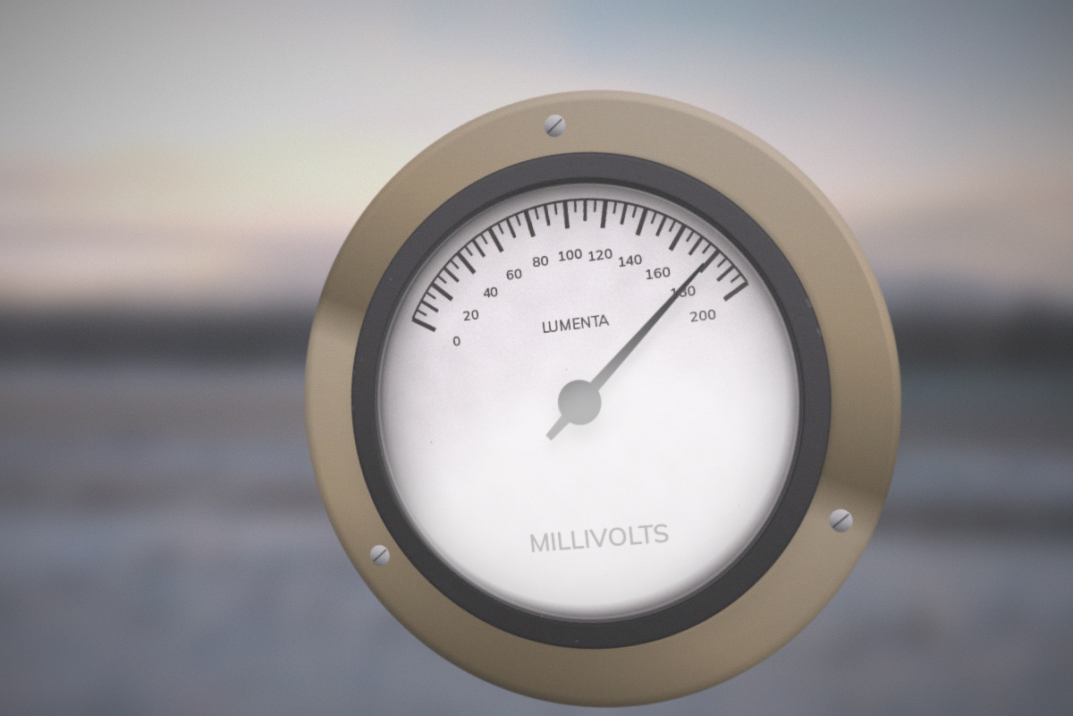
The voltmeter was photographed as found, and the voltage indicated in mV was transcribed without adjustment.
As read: 180 mV
